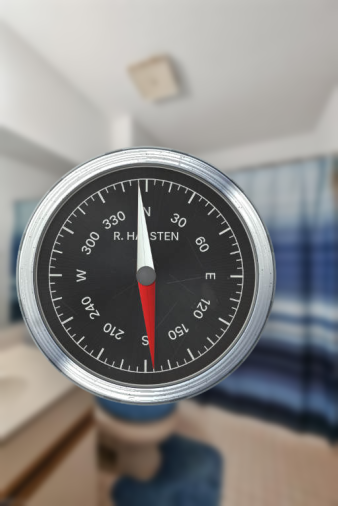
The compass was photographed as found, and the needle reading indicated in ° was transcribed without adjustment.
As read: 175 °
